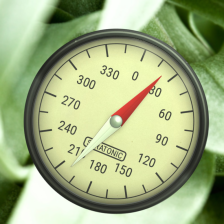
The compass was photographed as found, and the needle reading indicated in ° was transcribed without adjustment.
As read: 22.5 °
